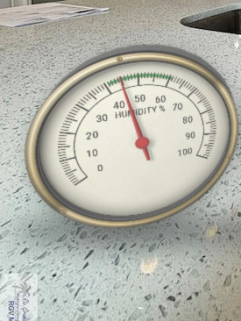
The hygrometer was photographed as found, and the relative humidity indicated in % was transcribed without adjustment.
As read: 45 %
